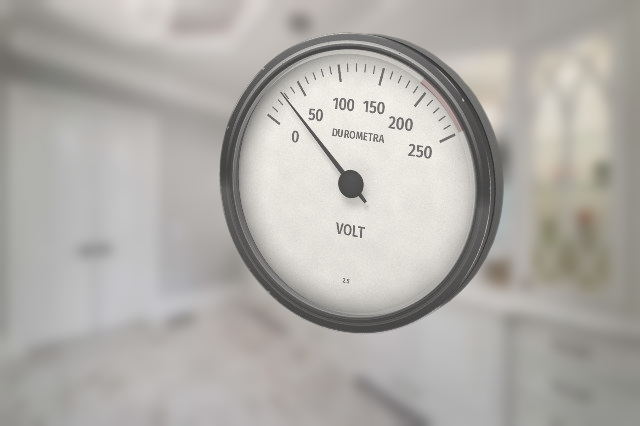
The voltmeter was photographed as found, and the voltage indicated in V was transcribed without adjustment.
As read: 30 V
